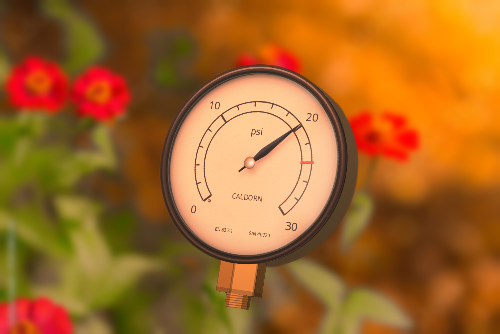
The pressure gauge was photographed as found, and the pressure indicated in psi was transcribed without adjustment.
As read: 20 psi
